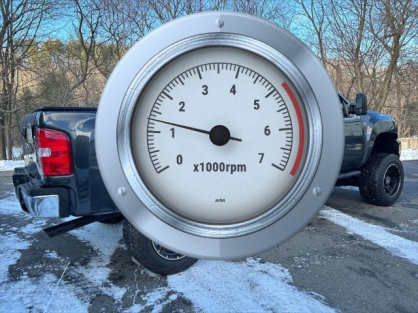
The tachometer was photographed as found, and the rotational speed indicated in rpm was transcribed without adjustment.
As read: 1300 rpm
